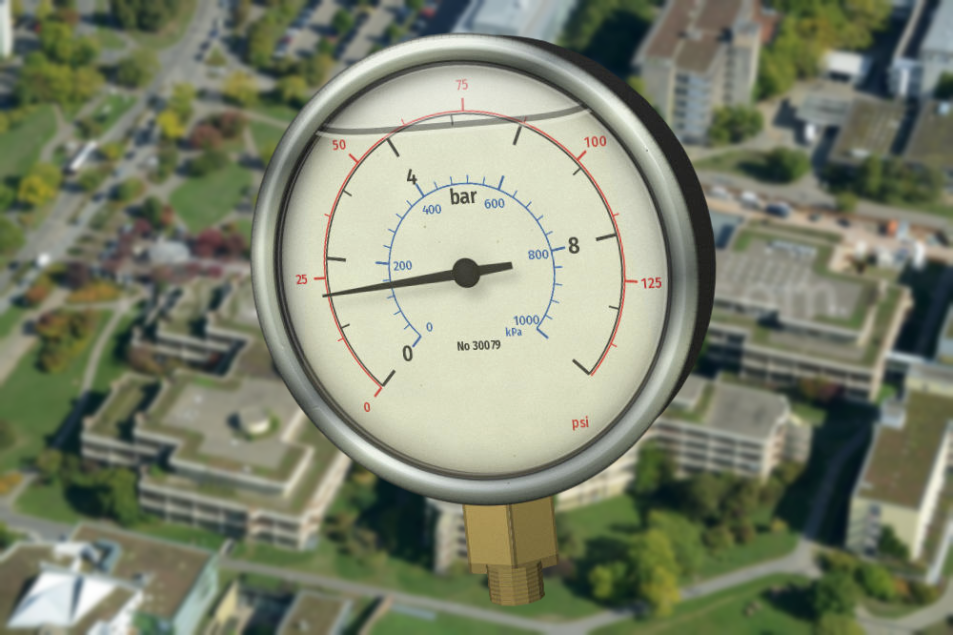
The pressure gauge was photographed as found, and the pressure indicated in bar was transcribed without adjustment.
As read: 1.5 bar
